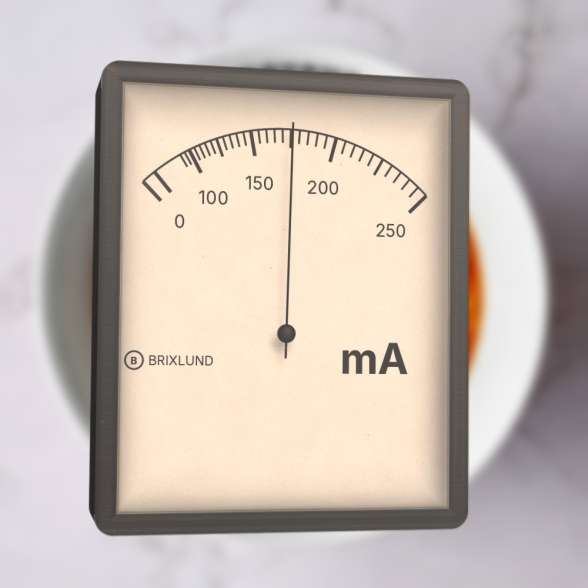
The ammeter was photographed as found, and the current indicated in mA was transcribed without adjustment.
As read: 175 mA
